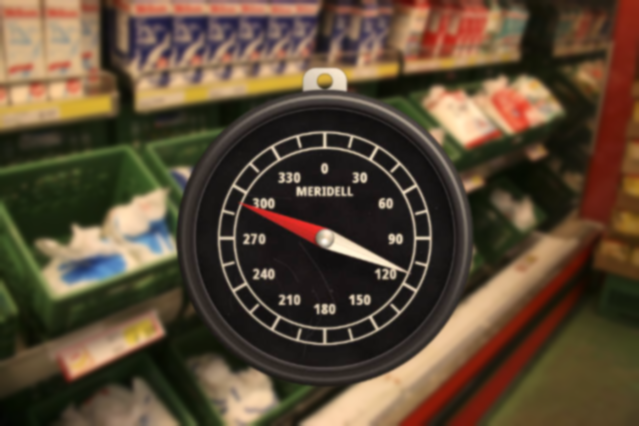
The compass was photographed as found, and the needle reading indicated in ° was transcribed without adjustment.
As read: 292.5 °
